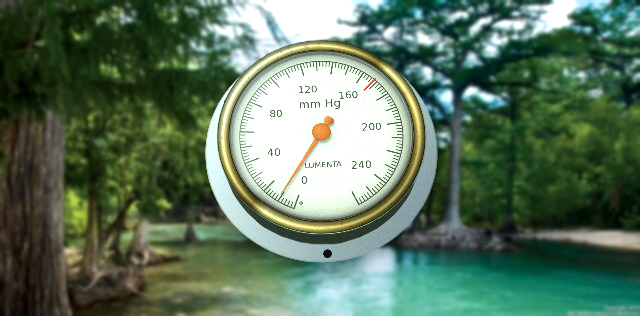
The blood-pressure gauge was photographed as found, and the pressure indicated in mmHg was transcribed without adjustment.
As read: 10 mmHg
